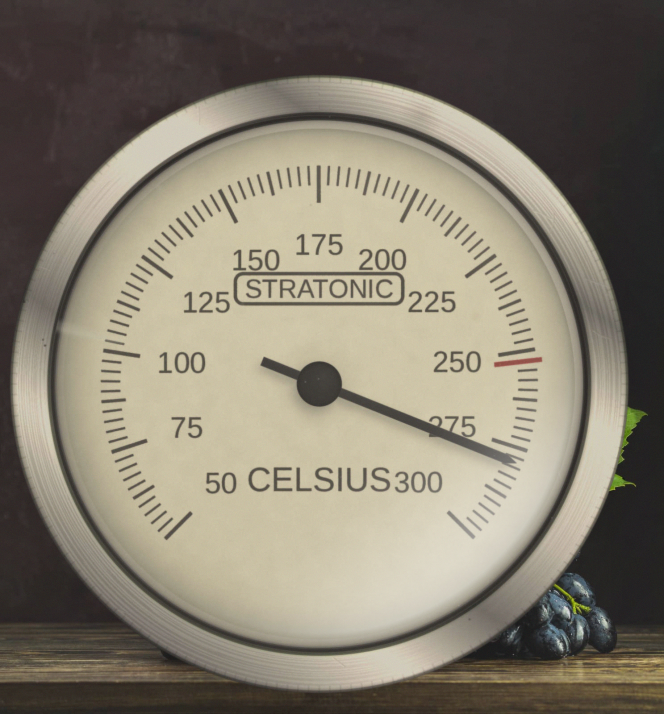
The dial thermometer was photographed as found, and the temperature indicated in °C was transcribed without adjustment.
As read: 278.75 °C
